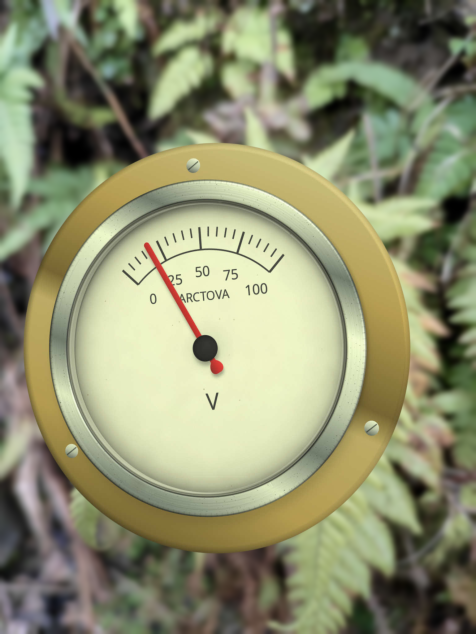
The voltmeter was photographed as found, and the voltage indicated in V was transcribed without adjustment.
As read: 20 V
